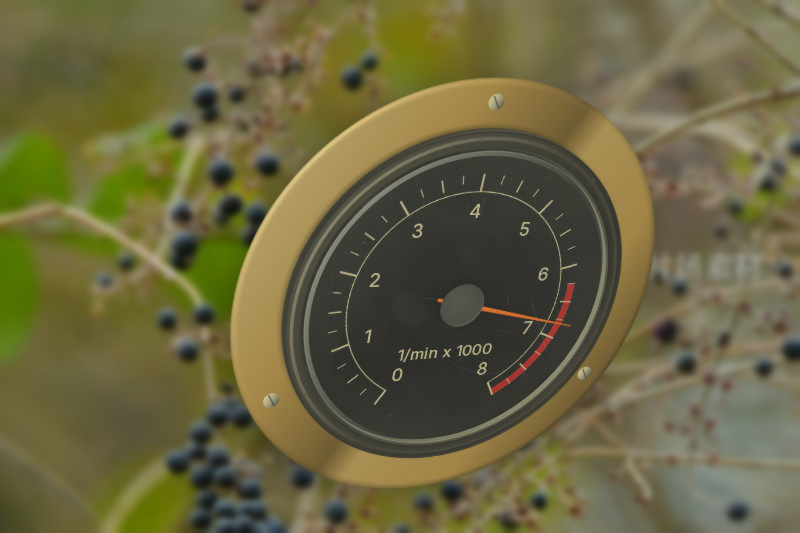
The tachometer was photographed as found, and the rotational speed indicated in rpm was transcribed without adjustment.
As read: 6750 rpm
